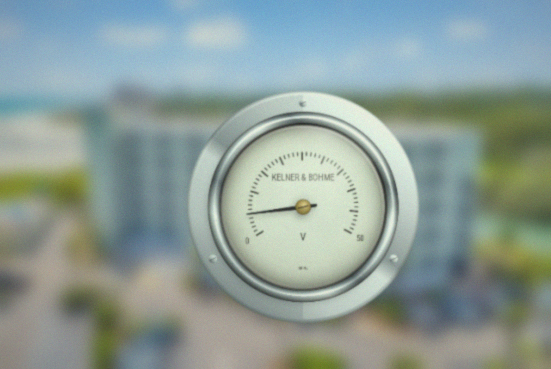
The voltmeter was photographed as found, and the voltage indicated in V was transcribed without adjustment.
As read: 5 V
